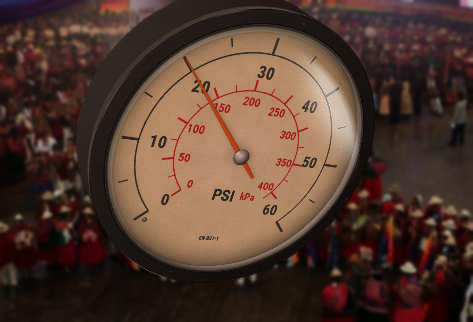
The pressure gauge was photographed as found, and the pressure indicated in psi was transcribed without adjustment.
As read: 20 psi
